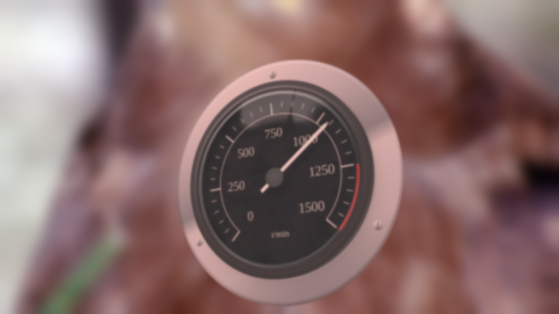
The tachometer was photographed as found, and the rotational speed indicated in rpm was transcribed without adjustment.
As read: 1050 rpm
